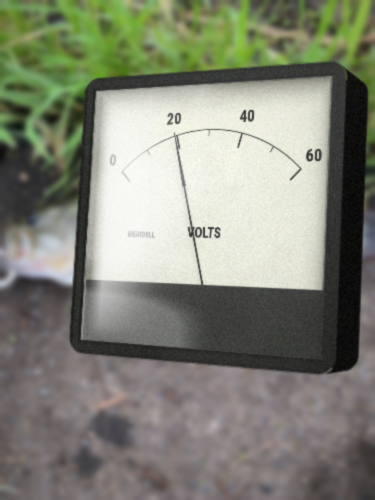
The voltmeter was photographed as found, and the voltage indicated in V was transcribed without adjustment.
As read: 20 V
